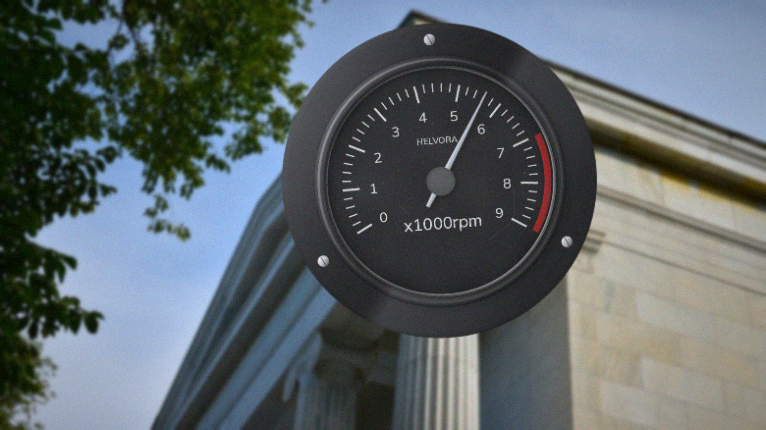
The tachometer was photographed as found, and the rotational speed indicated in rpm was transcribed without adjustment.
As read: 5600 rpm
